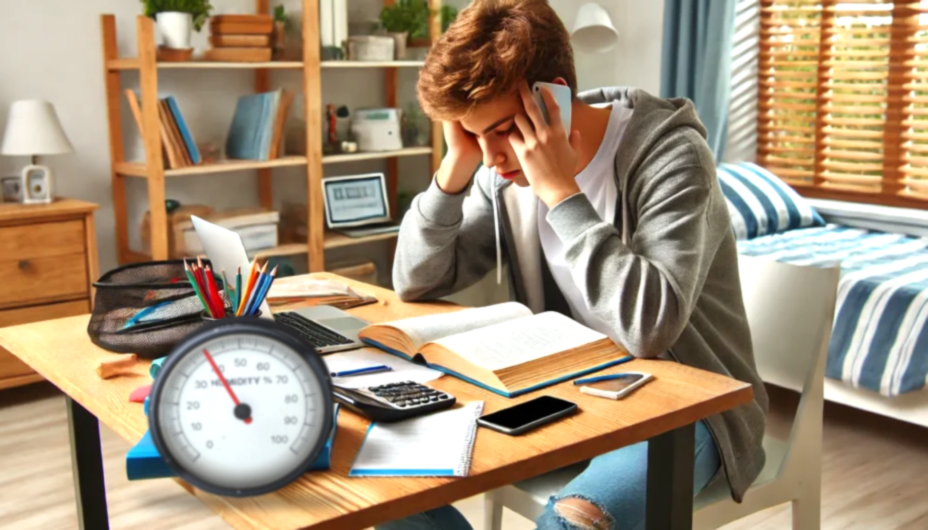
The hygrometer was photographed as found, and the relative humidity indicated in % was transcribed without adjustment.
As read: 40 %
